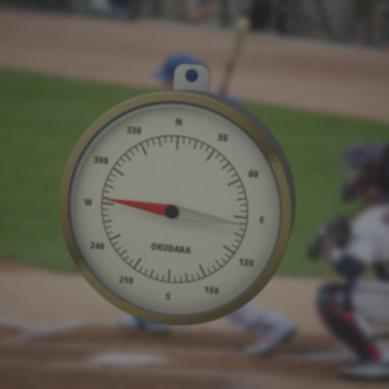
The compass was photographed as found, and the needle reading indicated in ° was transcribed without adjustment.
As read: 275 °
